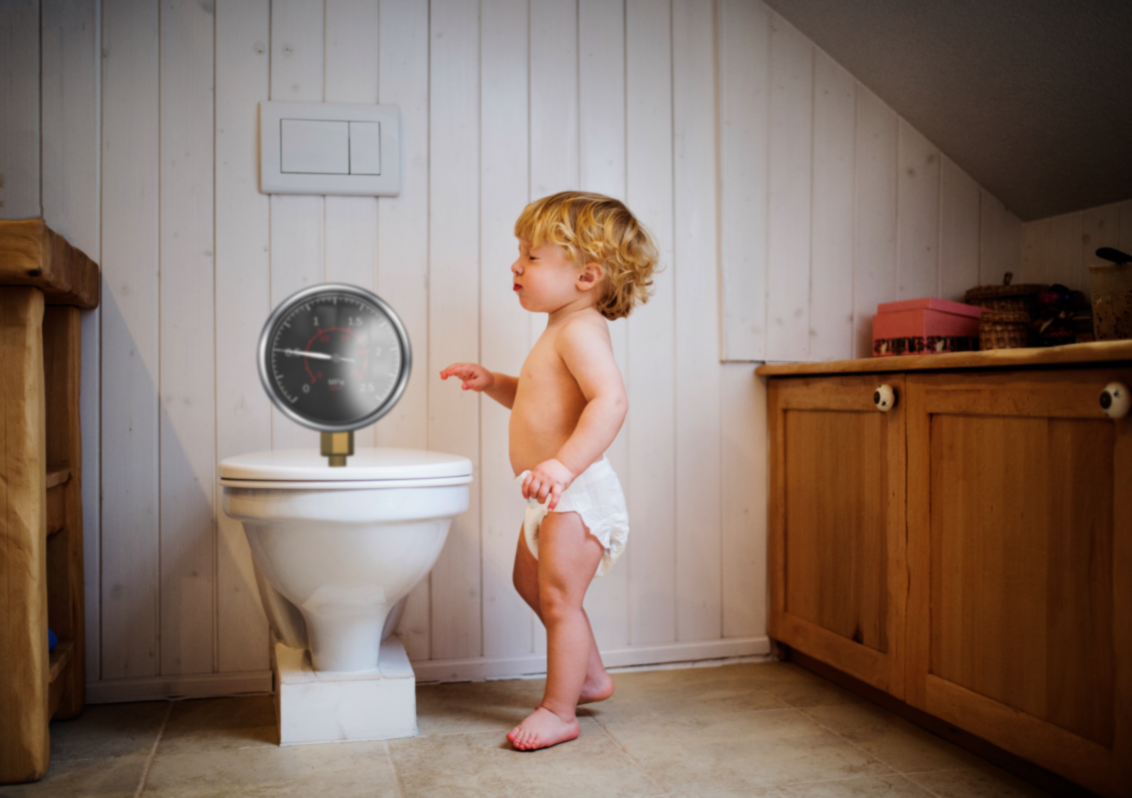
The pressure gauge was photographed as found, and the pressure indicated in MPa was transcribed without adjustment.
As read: 0.5 MPa
